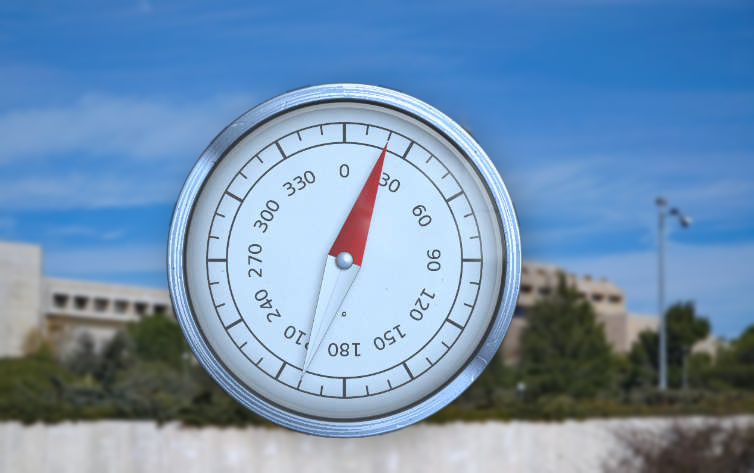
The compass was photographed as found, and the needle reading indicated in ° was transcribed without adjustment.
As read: 20 °
